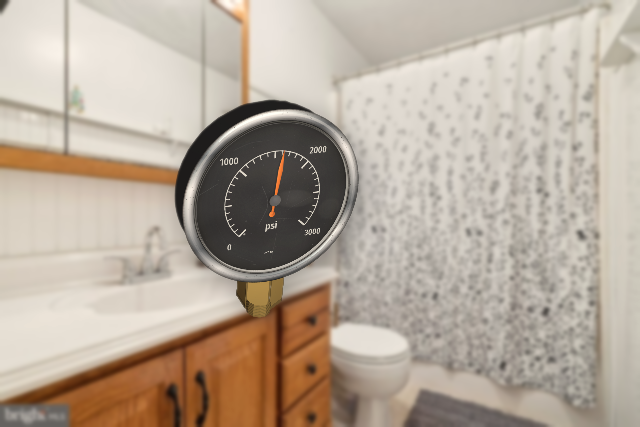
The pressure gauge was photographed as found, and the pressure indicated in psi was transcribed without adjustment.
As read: 1600 psi
